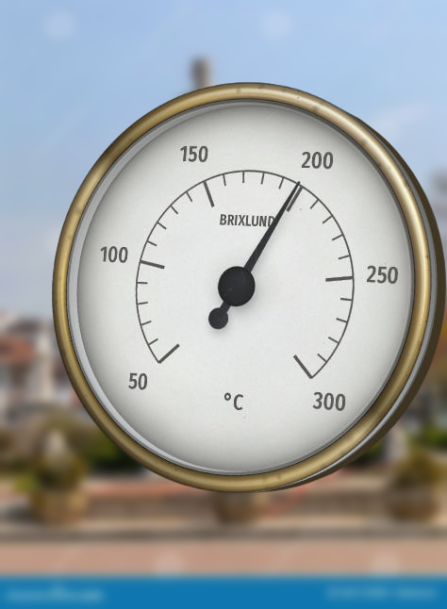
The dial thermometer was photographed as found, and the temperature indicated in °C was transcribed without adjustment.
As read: 200 °C
